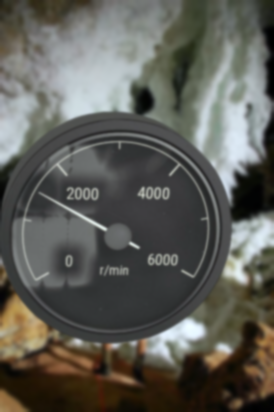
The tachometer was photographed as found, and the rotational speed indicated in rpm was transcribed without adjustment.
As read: 1500 rpm
